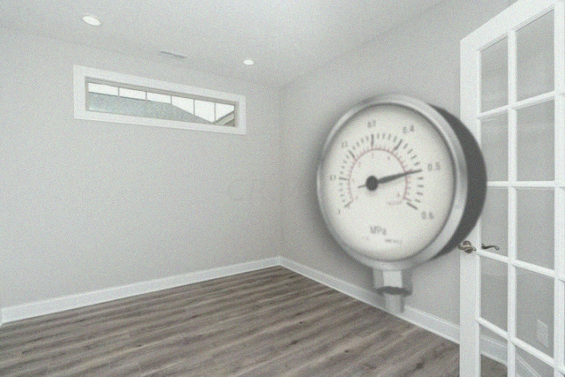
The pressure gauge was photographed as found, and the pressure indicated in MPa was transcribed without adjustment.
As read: 0.5 MPa
